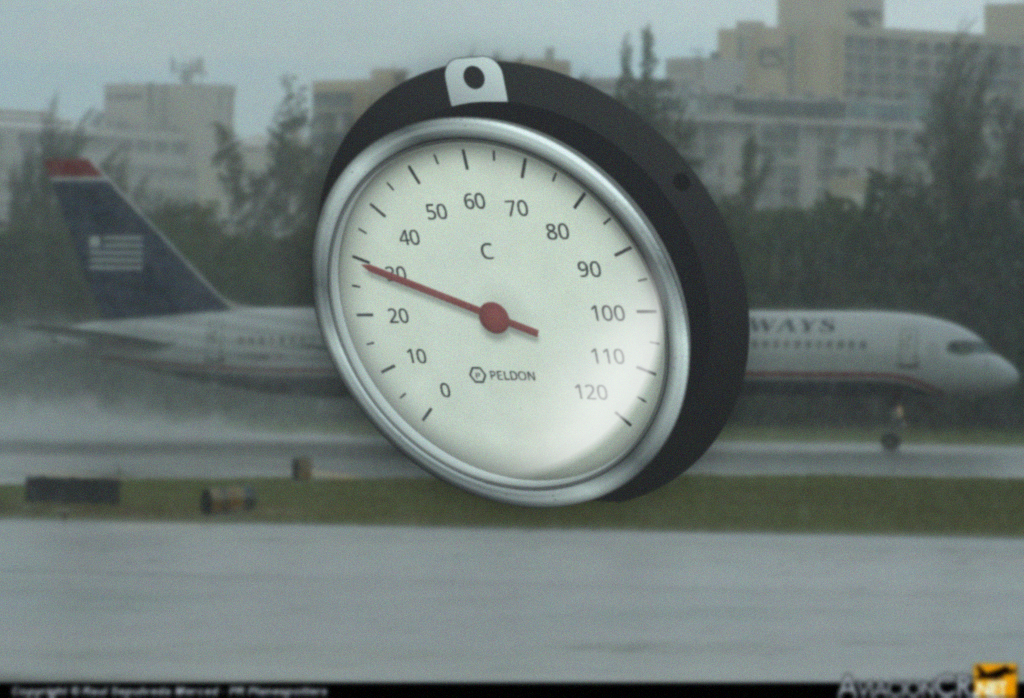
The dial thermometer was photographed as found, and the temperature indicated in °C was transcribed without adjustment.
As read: 30 °C
